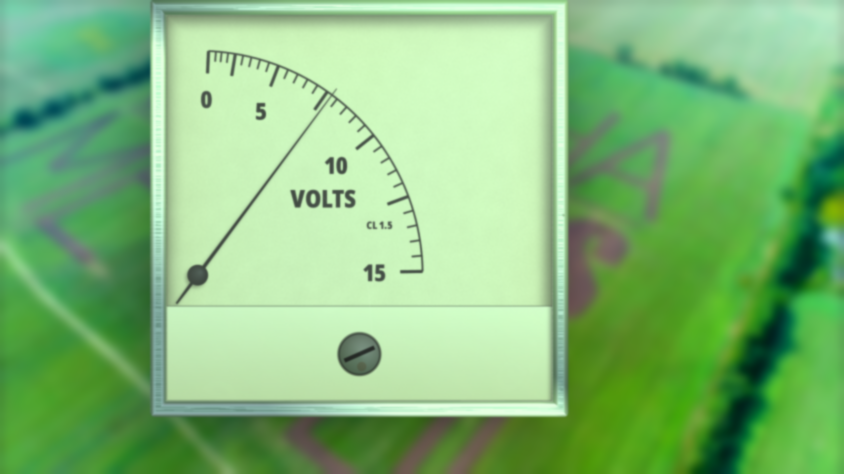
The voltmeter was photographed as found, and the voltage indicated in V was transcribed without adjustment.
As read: 7.75 V
